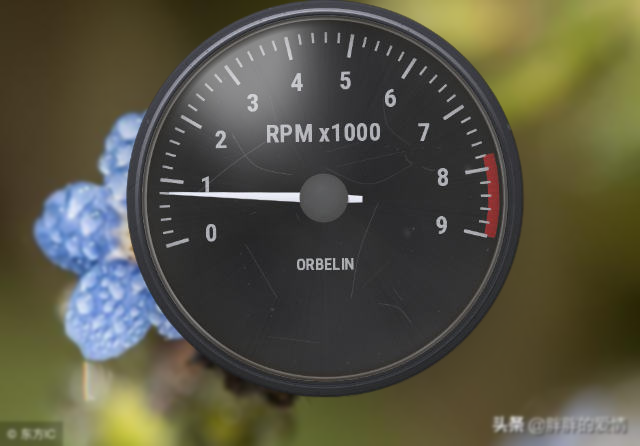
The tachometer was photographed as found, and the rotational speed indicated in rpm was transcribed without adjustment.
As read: 800 rpm
